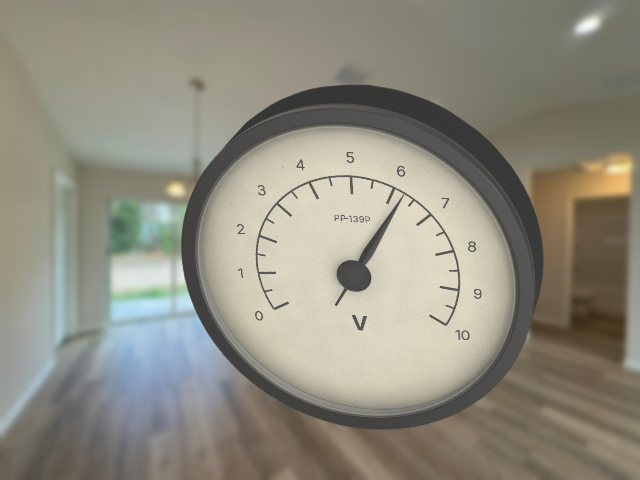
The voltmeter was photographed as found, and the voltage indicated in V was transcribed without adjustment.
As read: 6.25 V
